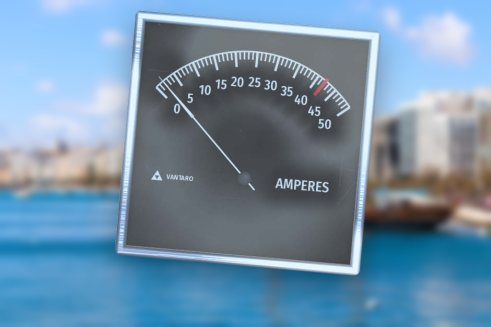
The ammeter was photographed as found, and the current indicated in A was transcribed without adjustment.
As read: 2 A
